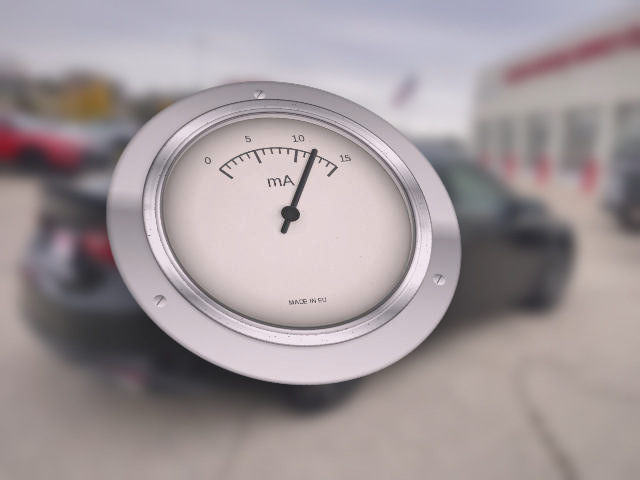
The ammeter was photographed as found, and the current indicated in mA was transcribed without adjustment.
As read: 12 mA
